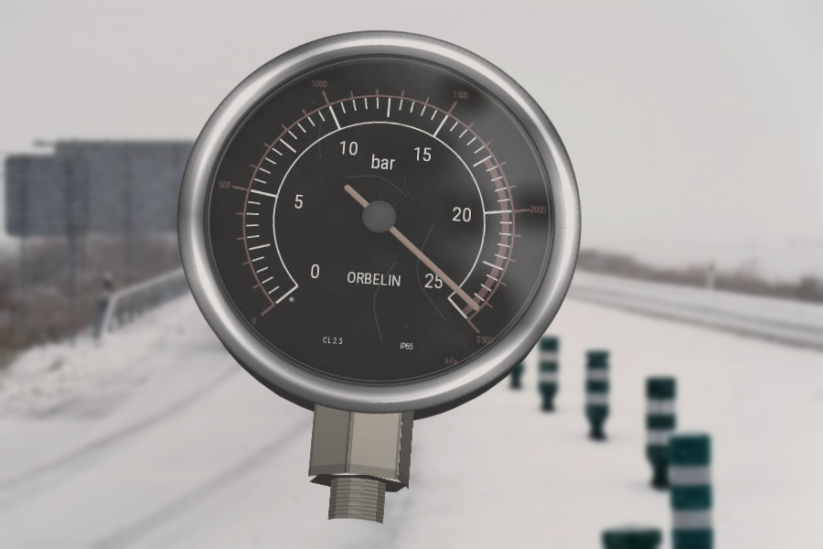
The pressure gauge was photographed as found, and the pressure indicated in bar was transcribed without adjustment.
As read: 24.5 bar
